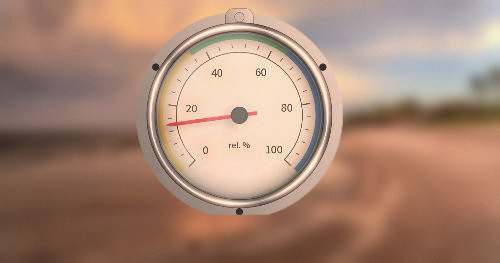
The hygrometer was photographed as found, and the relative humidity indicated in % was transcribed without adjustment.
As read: 14 %
